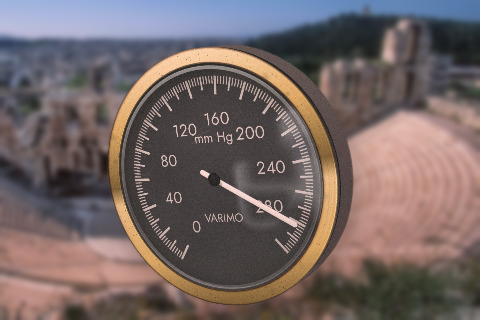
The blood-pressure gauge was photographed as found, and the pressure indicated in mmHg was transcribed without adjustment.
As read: 280 mmHg
